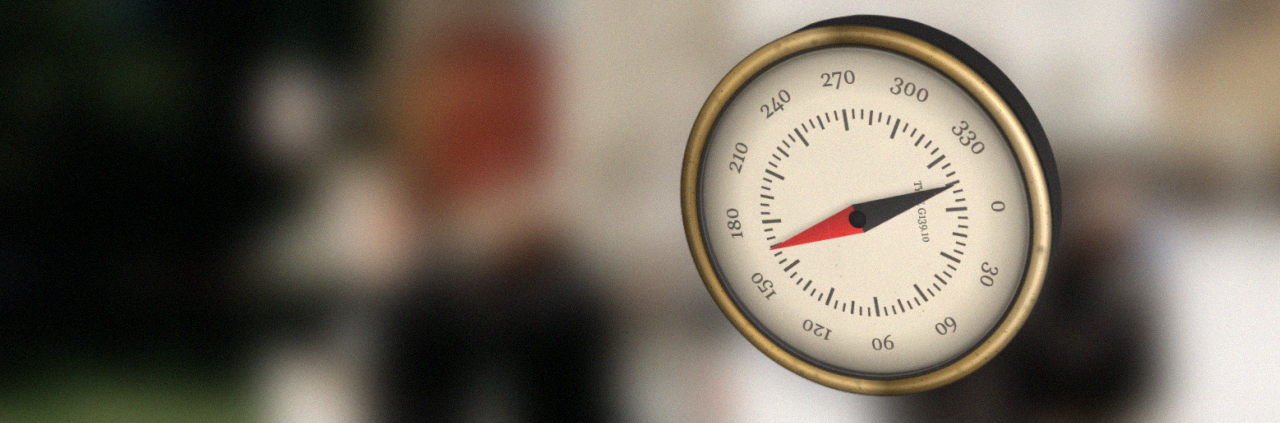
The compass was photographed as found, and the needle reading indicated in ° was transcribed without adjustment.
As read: 165 °
